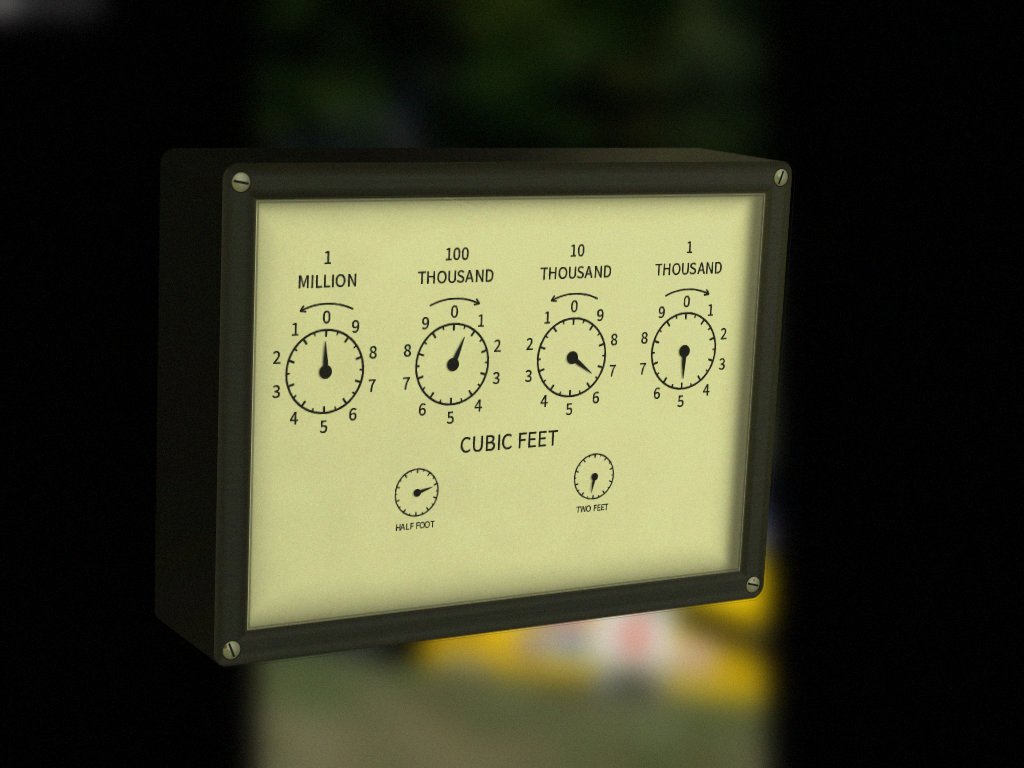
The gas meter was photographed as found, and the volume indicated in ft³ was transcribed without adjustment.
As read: 6500 ft³
